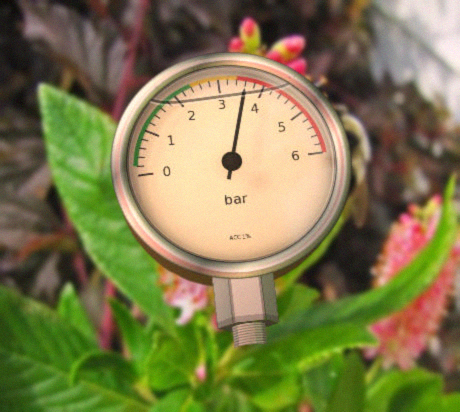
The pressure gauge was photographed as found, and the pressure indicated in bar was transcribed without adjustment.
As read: 3.6 bar
